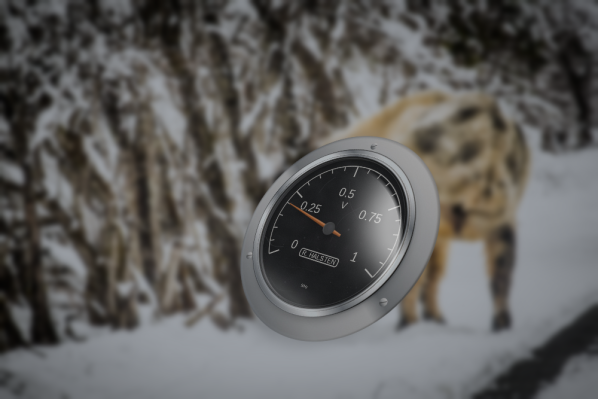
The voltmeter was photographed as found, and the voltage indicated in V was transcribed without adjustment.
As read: 0.2 V
